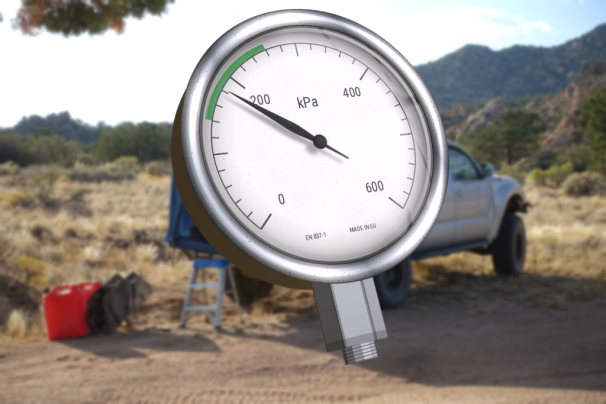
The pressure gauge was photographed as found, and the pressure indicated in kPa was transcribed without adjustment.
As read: 180 kPa
